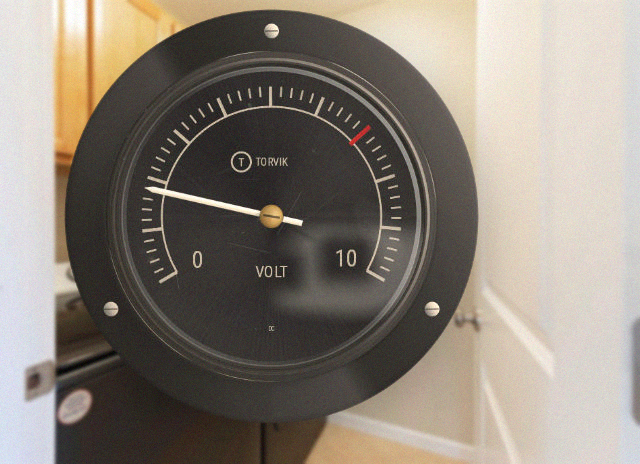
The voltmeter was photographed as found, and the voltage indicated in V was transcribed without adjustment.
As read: 1.8 V
